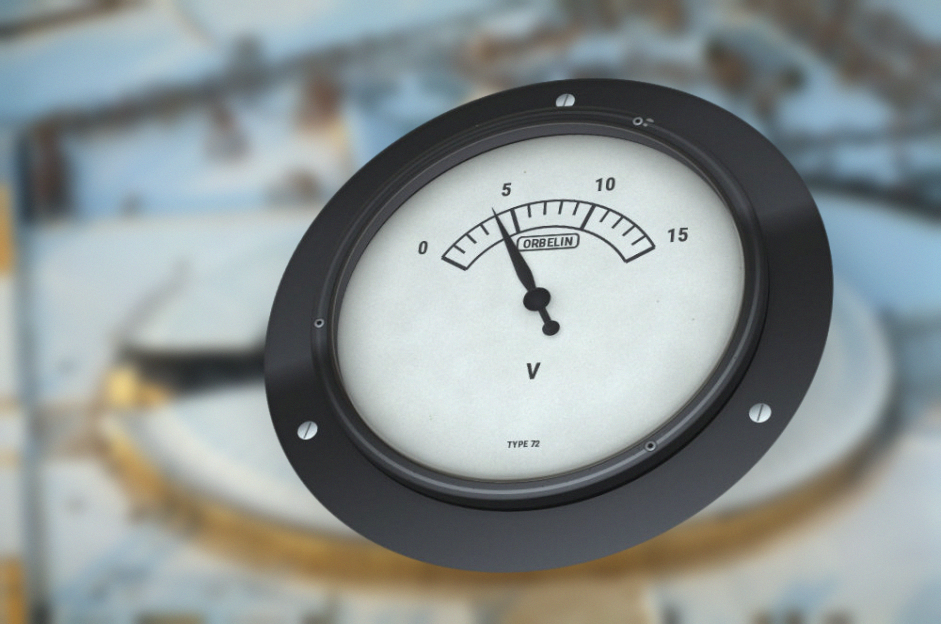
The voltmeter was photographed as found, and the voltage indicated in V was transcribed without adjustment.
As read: 4 V
